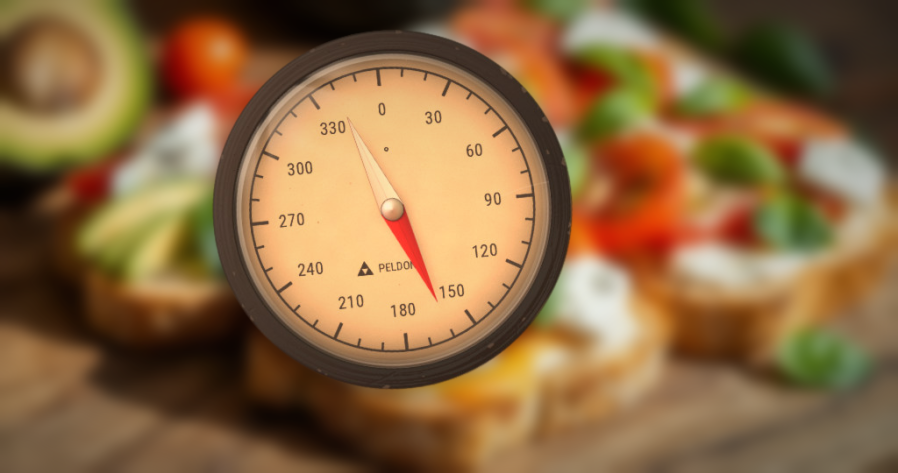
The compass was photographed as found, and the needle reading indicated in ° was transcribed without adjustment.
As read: 160 °
